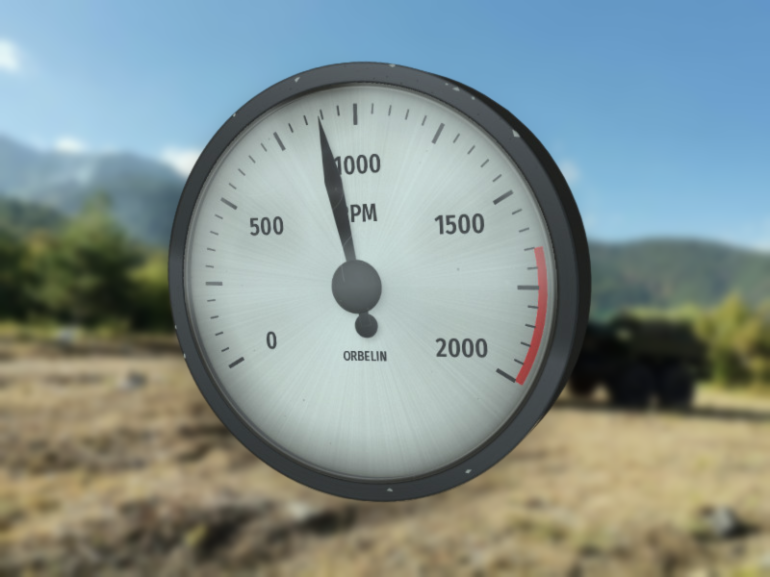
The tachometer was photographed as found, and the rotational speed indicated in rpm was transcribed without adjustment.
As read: 900 rpm
